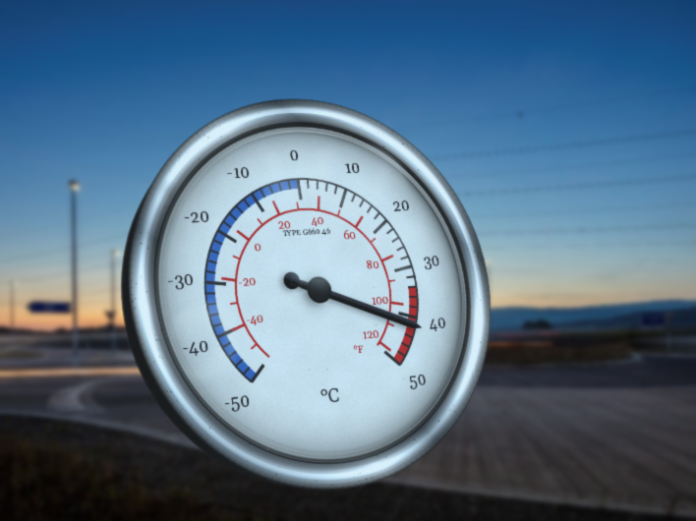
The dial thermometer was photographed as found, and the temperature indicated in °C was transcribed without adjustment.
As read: 42 °C
